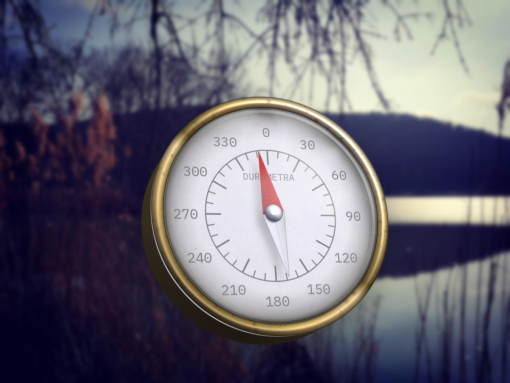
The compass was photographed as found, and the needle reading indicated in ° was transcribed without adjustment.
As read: 350 °
